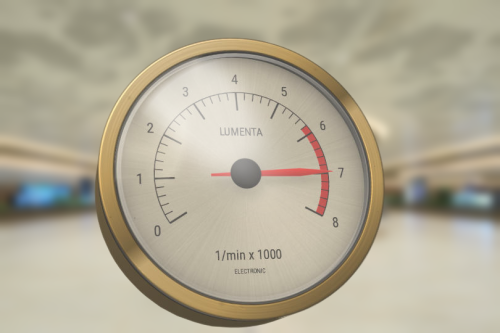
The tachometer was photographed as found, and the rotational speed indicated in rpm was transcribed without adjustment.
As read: 7000 rpm
